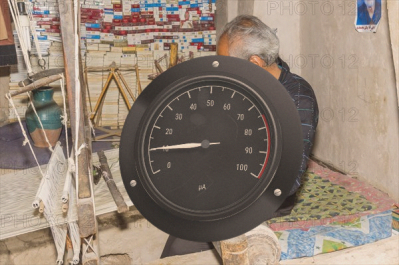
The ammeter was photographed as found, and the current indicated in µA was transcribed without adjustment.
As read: 10 µA
